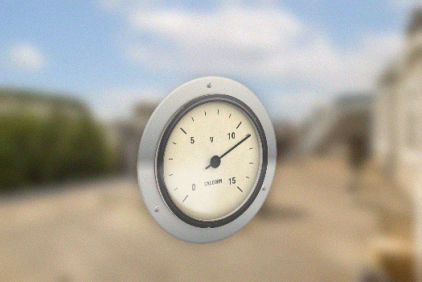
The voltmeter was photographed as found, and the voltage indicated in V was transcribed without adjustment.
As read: 11 V
